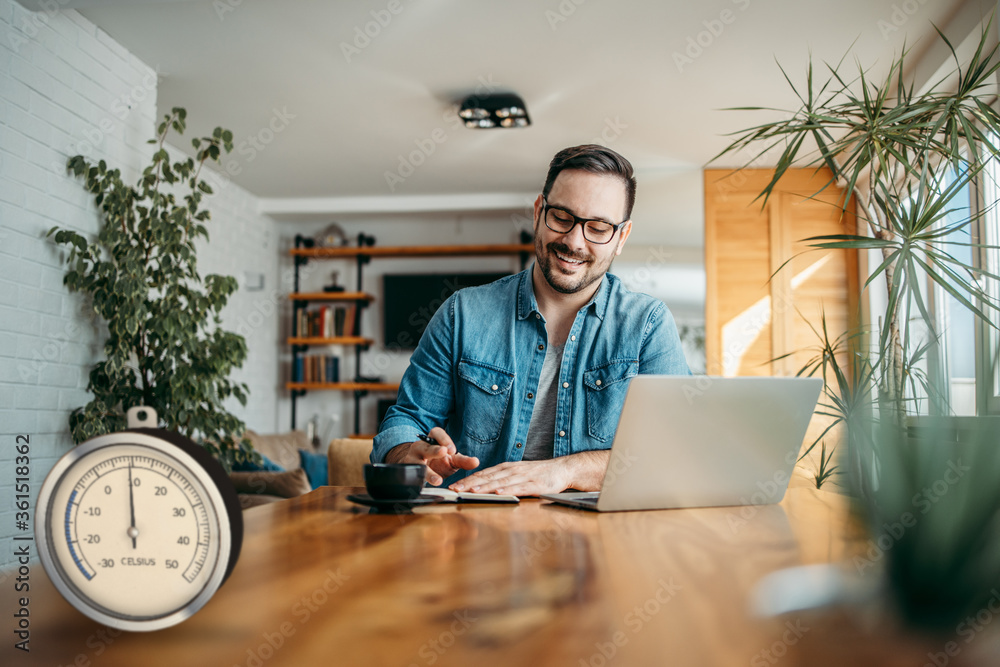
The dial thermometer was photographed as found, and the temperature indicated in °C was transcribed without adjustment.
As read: 10 °C
